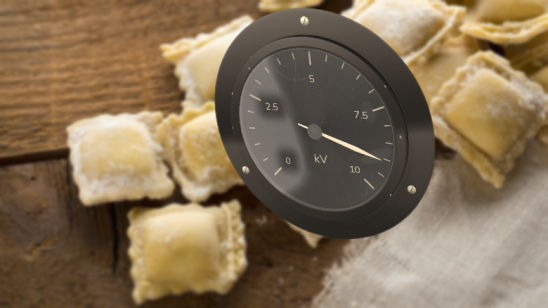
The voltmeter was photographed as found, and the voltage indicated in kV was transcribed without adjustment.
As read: 9 kV
